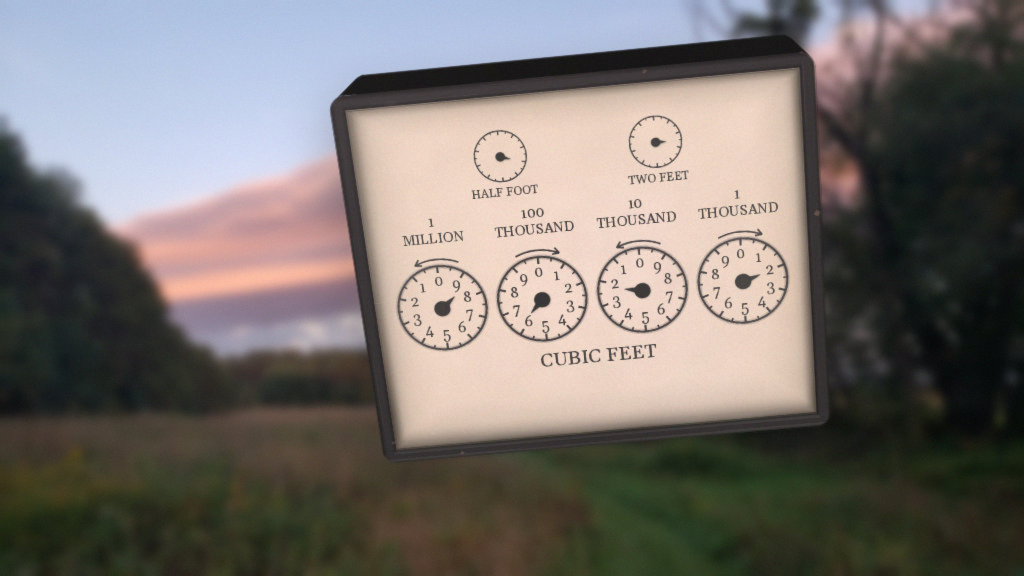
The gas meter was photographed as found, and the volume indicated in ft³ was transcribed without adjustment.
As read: 862200 ft³
